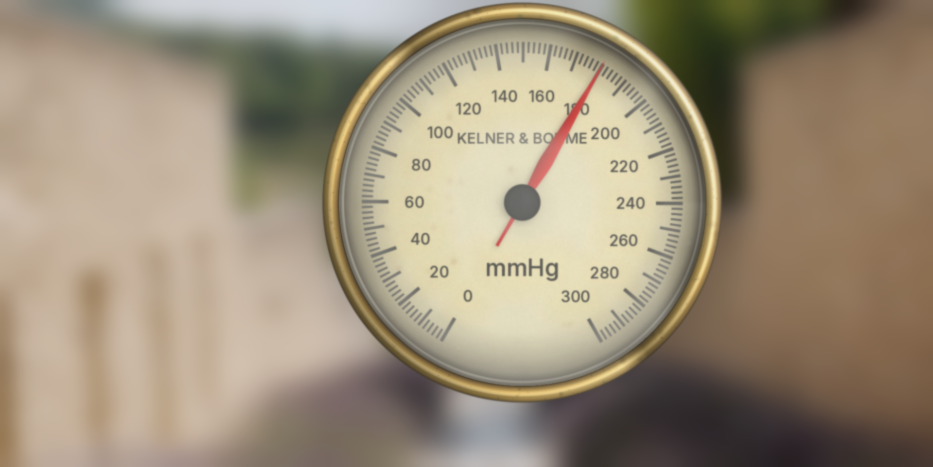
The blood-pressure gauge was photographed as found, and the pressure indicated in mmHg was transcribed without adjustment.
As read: 180 mmHg
